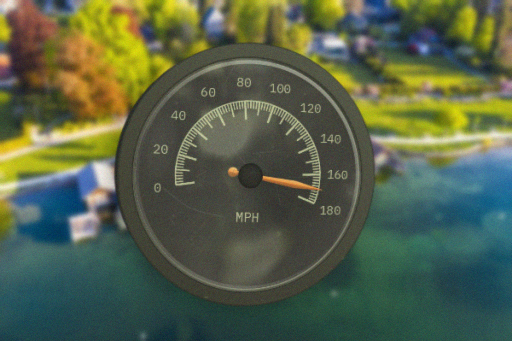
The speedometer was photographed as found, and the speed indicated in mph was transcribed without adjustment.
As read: 170 mph
